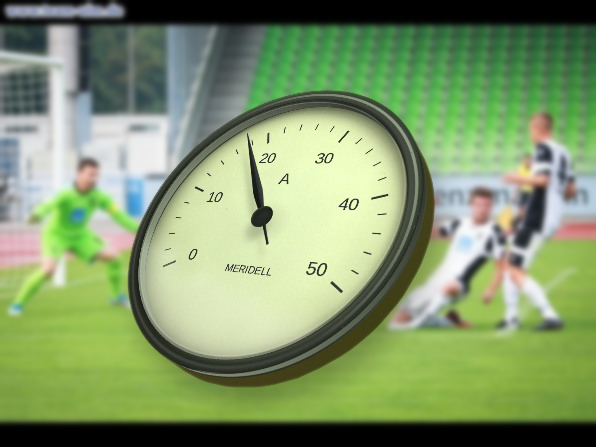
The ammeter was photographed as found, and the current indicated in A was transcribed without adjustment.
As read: 18 A
